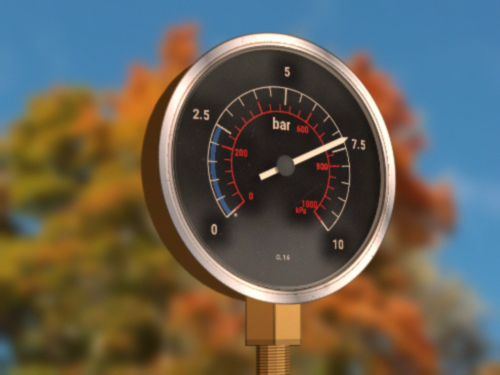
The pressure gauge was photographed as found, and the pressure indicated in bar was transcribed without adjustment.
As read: 7.25 bar
